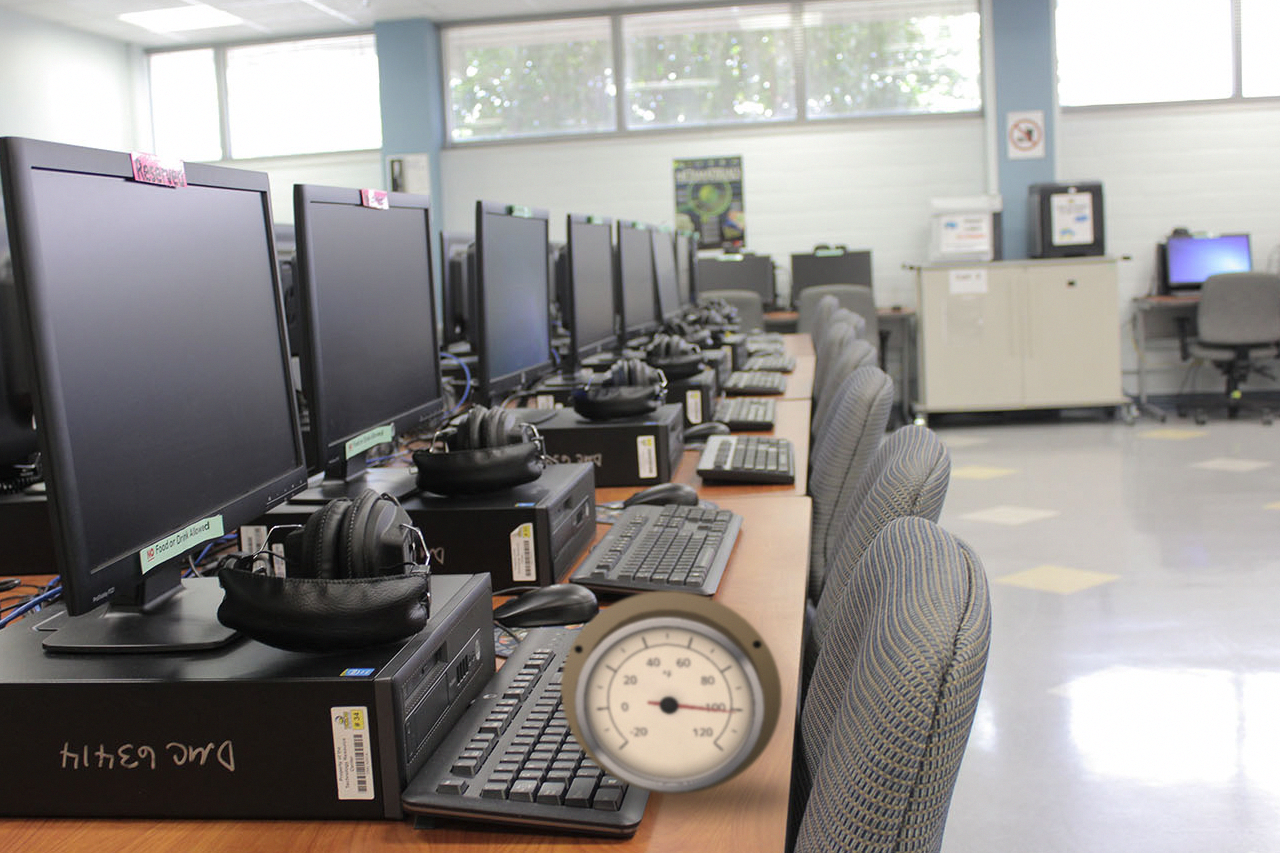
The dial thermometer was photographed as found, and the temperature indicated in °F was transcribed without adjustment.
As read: 100 °F
